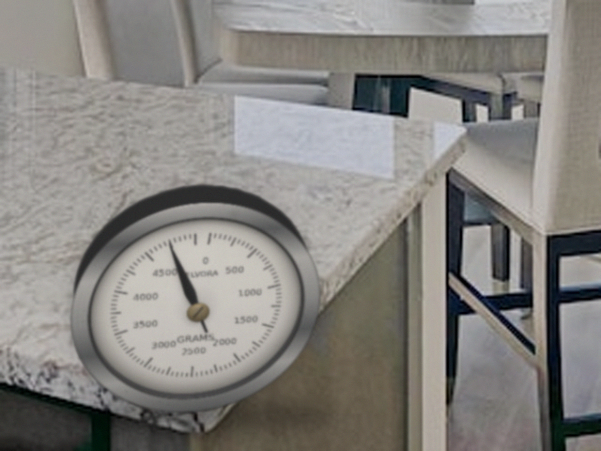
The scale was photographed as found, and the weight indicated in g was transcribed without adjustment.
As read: 4750 g
